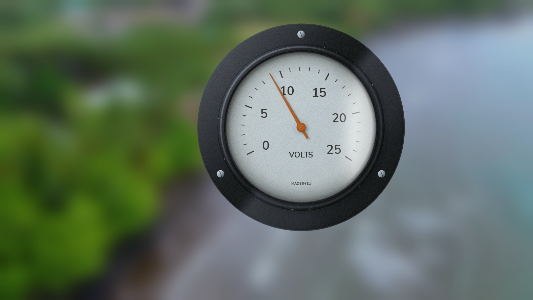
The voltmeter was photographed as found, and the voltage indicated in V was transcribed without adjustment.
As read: 9 V
